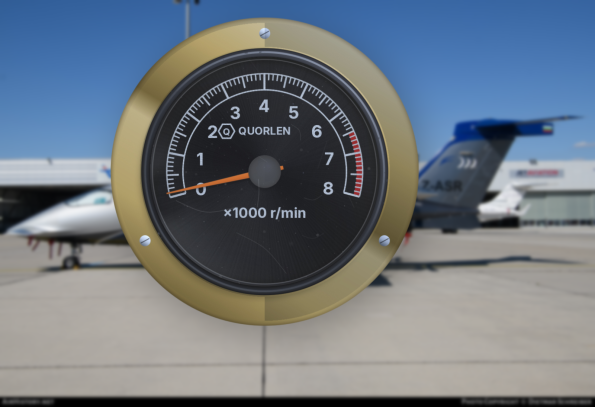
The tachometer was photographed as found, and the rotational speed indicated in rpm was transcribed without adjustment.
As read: 100 rpm
